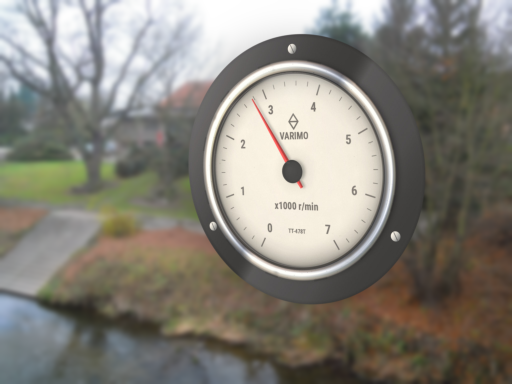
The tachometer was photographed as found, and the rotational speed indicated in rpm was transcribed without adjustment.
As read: 2800 rpm
